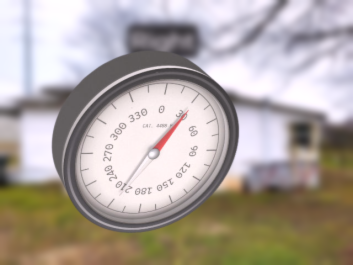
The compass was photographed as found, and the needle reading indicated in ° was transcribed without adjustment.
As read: 30 °
